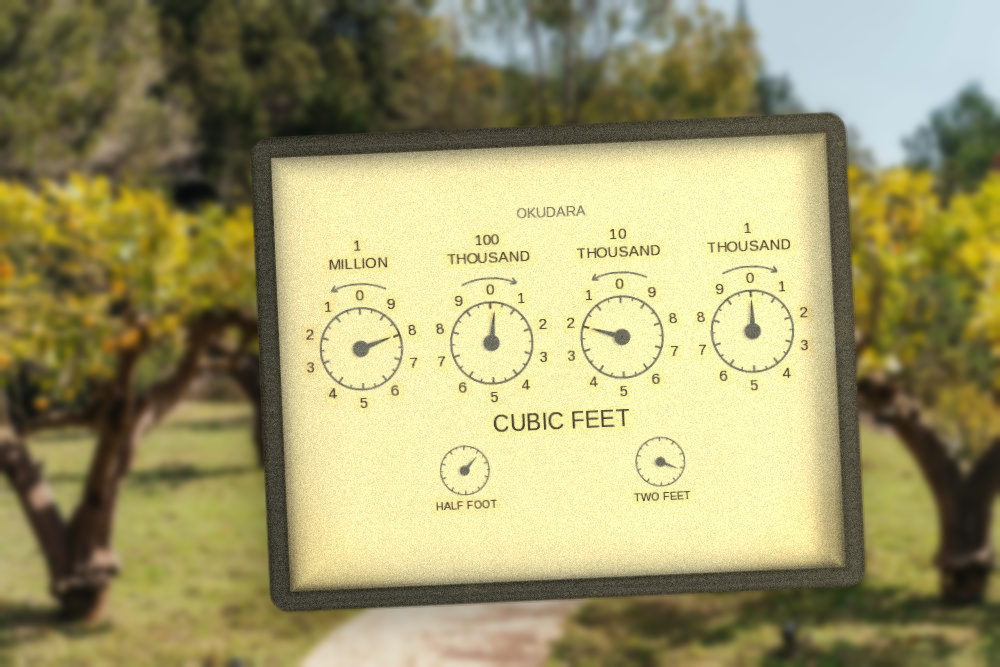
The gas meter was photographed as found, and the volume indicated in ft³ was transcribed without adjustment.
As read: 802000 ft³
